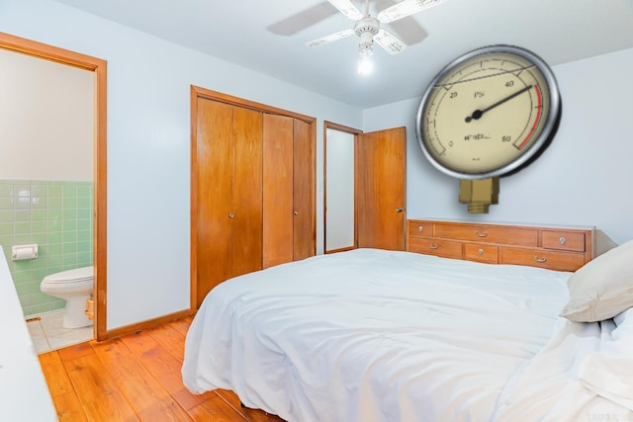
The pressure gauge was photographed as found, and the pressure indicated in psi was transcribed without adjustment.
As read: 45 psi
